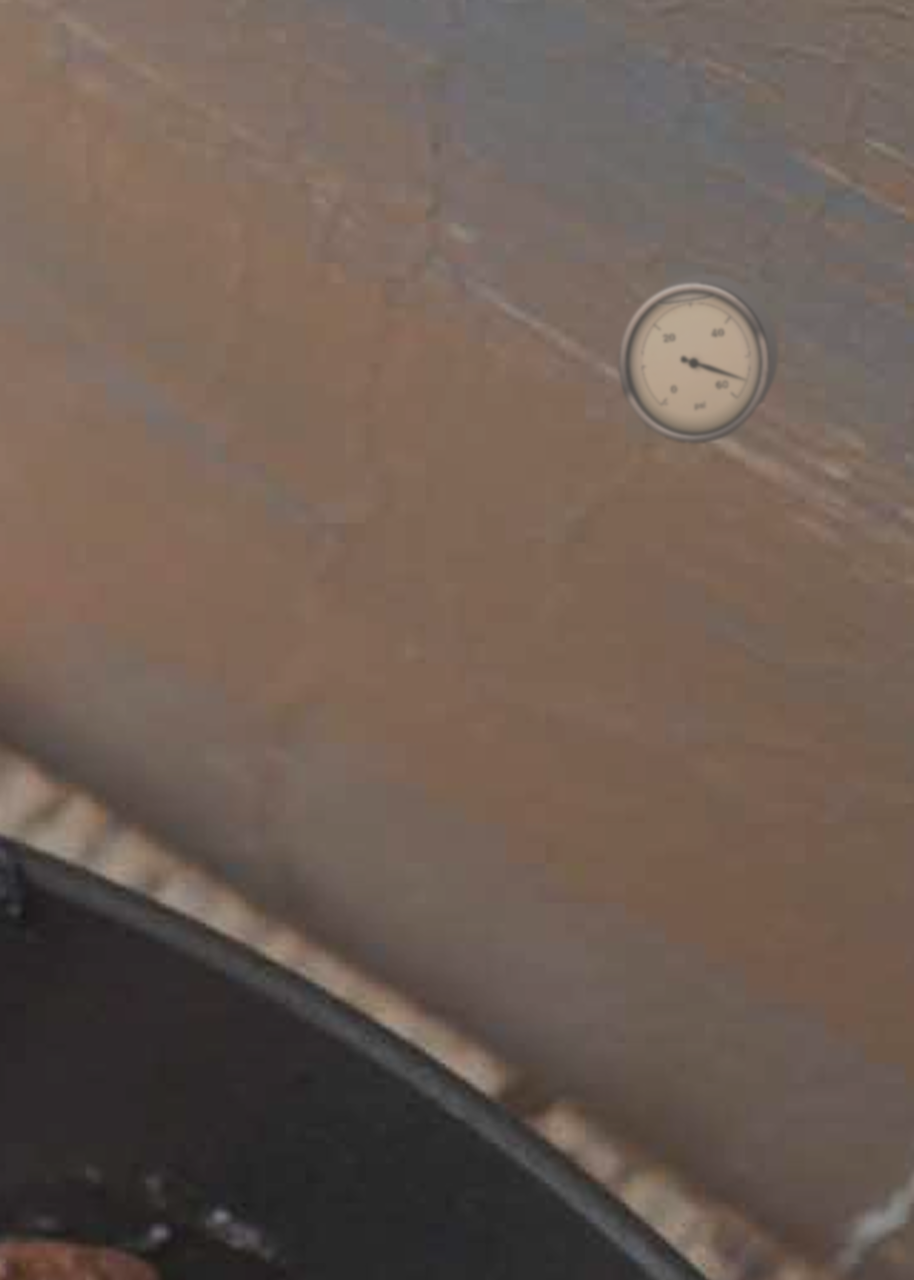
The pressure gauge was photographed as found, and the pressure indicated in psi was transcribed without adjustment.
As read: 55 psi
